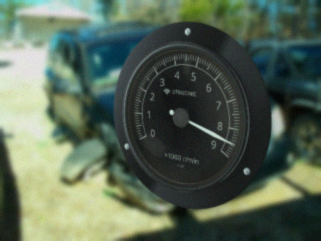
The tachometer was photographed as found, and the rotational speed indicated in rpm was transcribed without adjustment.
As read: 8500 rpm
